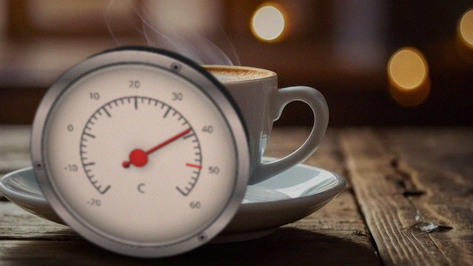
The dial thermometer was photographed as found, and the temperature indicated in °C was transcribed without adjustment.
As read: 38 °C
